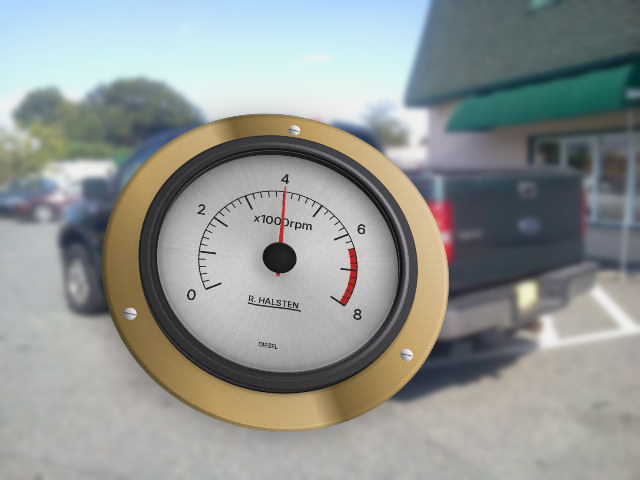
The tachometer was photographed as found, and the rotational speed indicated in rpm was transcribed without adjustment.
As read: 4000 rpm
